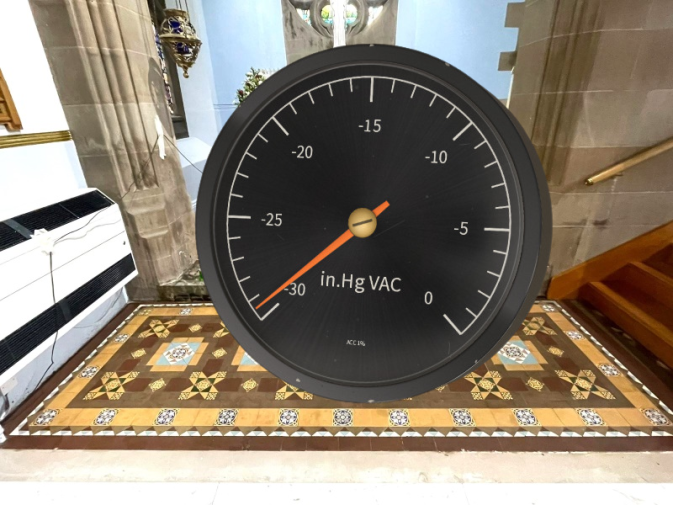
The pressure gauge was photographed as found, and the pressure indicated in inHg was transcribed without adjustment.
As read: -29.5 inHg
